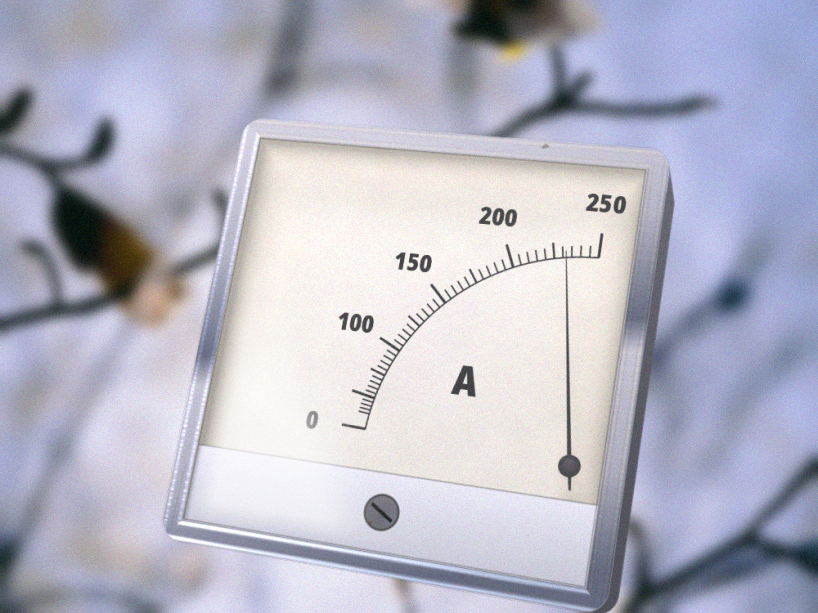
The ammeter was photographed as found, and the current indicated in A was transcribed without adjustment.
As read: 232.5 A
